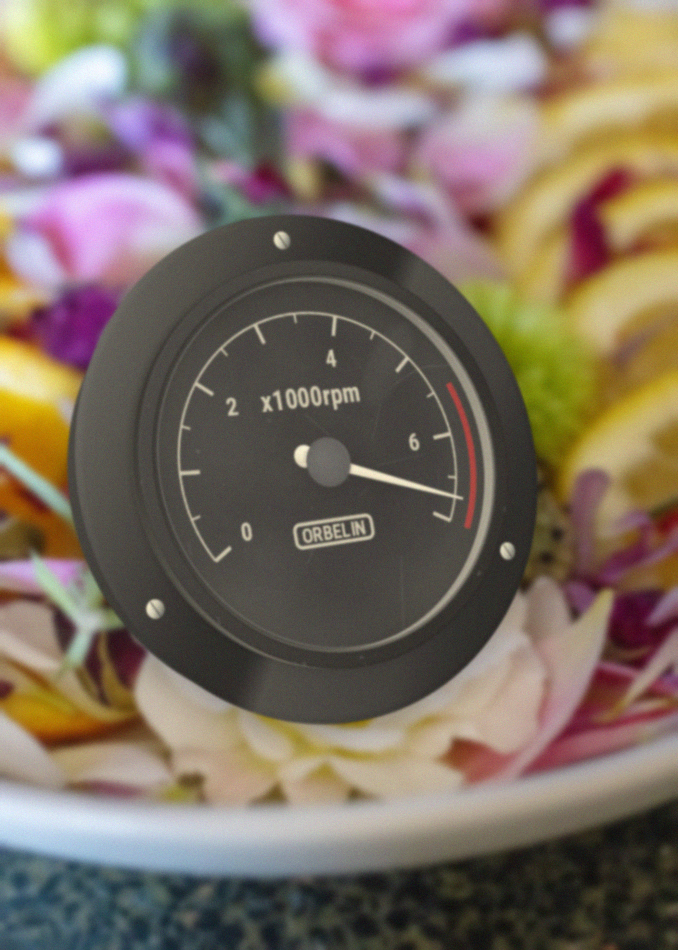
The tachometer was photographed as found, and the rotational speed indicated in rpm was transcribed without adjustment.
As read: 6750 rpm
